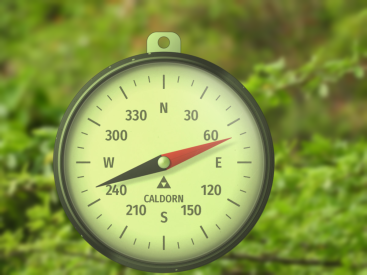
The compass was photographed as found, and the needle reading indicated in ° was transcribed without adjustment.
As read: 70 °
